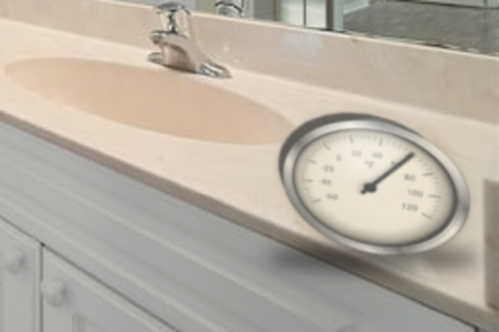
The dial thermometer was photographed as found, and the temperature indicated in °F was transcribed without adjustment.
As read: 60 °F
